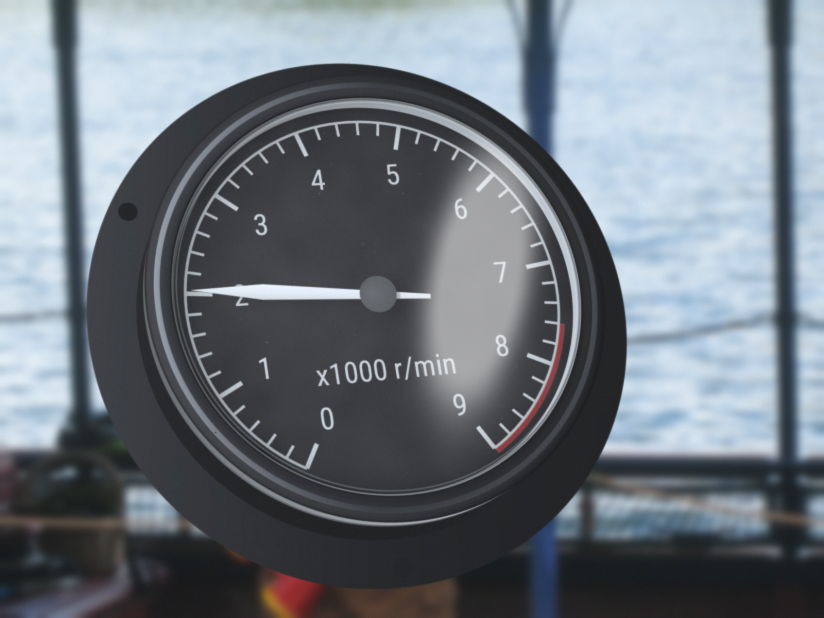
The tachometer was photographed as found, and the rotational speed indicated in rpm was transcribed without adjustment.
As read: 2000 rpm
